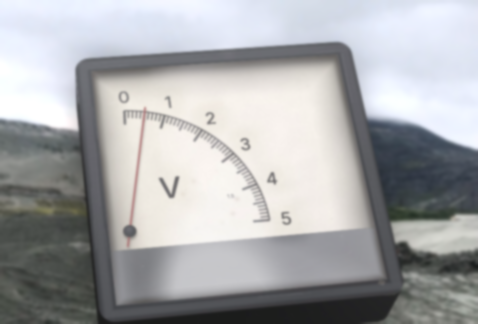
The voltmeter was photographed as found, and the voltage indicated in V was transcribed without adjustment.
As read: 0.5 V
